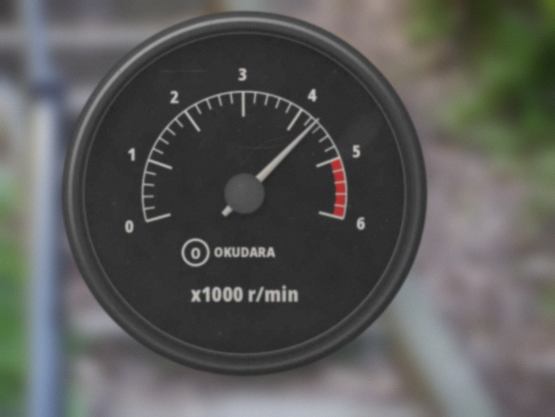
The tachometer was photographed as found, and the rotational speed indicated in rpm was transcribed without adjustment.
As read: 4300 rpm
